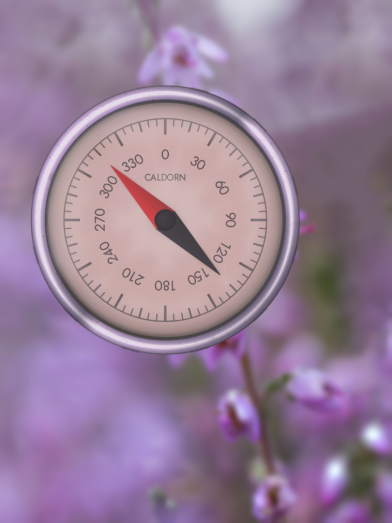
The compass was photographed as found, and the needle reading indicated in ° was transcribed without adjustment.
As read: 315 °
